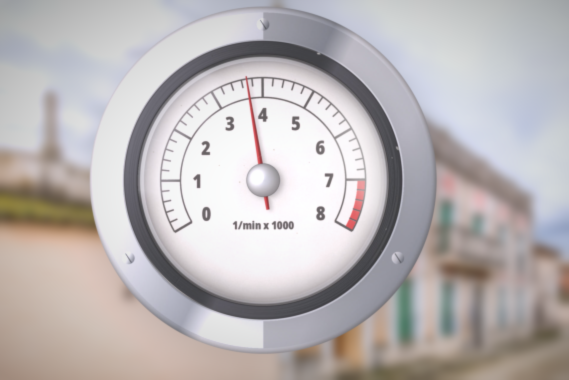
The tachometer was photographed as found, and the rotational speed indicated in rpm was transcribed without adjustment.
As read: 3700 rpm
